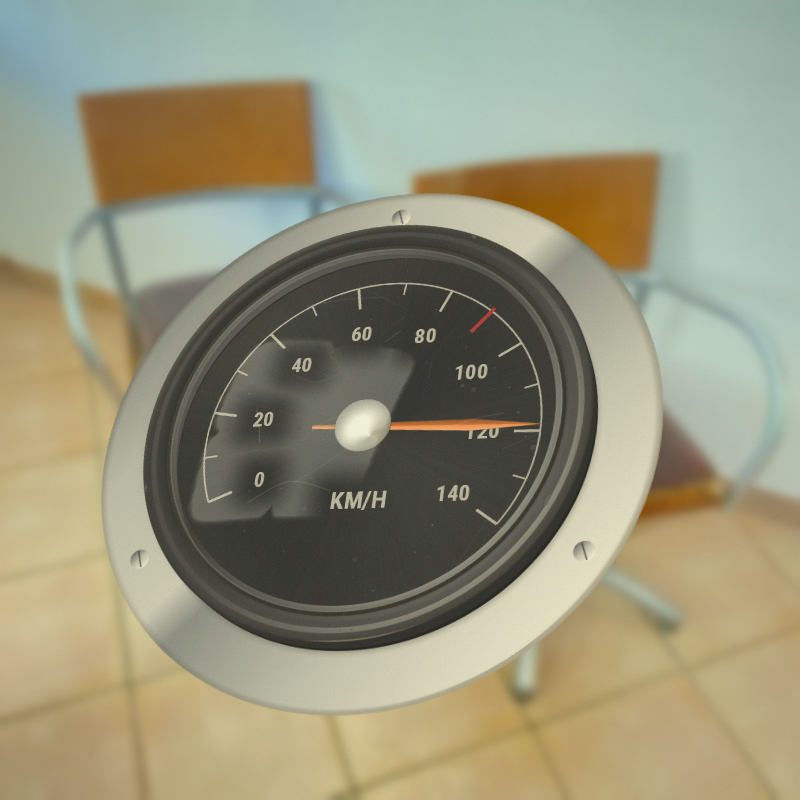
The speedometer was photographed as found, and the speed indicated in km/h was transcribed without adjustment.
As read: 120 km/h
